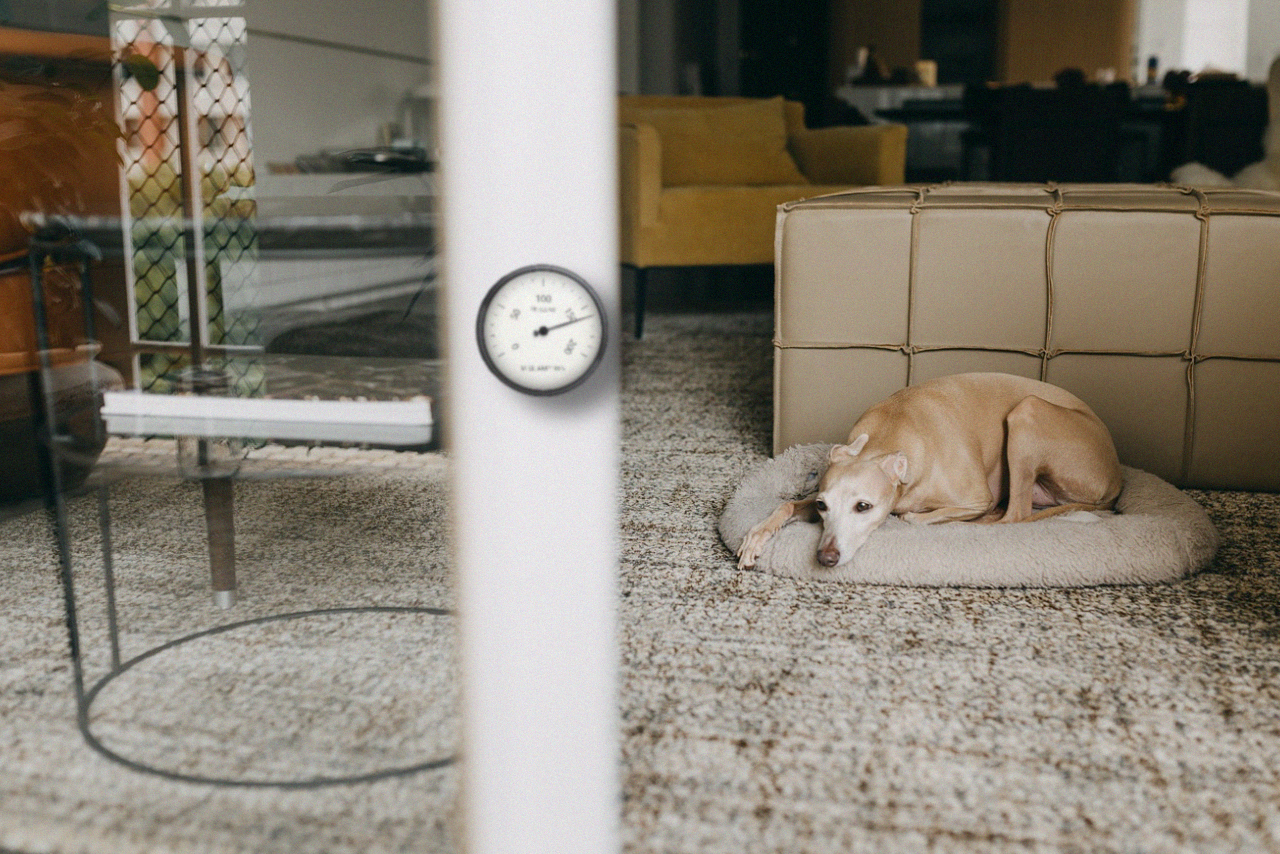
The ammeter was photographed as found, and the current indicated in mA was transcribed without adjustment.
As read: 160 mA
